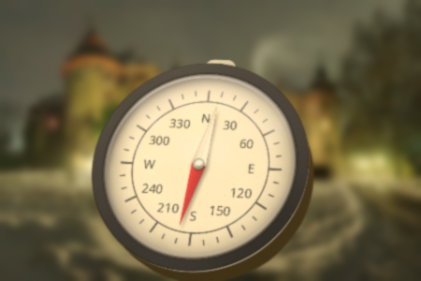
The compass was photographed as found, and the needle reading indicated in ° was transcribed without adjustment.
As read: 190 °
